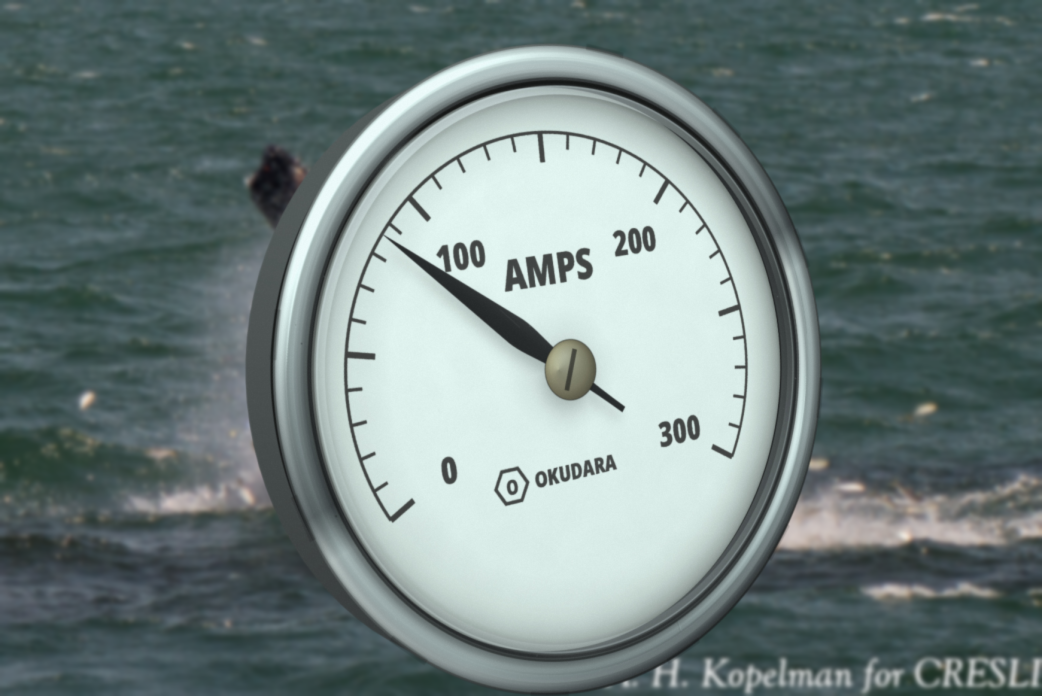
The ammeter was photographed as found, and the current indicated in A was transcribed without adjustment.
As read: 85 A
